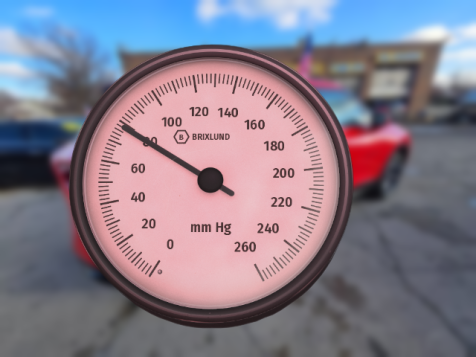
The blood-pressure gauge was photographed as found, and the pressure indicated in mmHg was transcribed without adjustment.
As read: 78 mmHg
